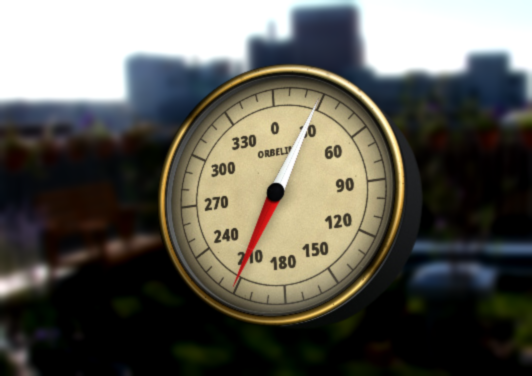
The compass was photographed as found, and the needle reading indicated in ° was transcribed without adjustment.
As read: 210 °
